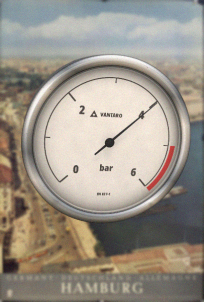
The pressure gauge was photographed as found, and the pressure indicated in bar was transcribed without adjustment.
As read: 4 bar
